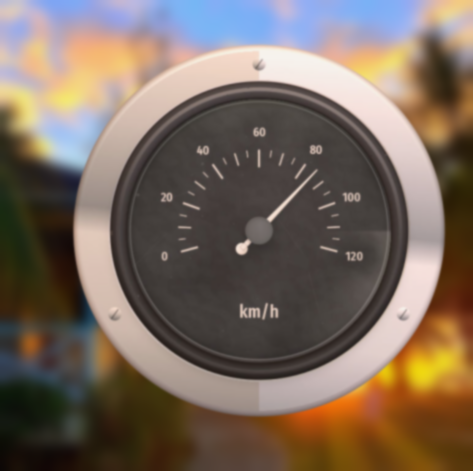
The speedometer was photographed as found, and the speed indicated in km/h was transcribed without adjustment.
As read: 85 km/h
